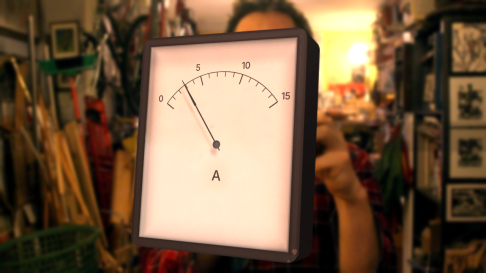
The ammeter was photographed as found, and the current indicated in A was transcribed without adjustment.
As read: 3 A
